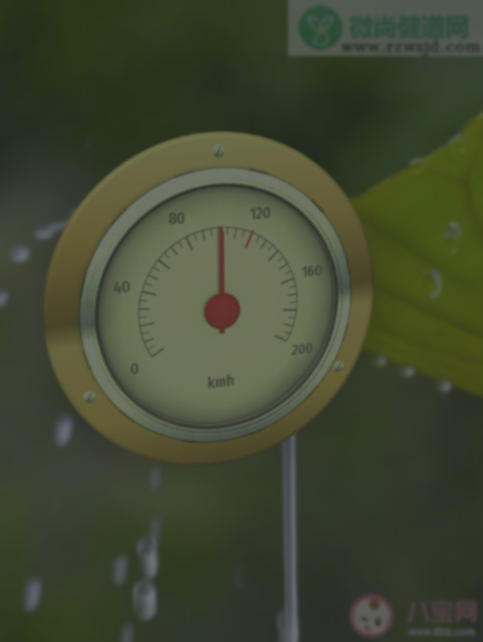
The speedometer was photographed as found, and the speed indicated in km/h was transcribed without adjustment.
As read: 100 km/h
